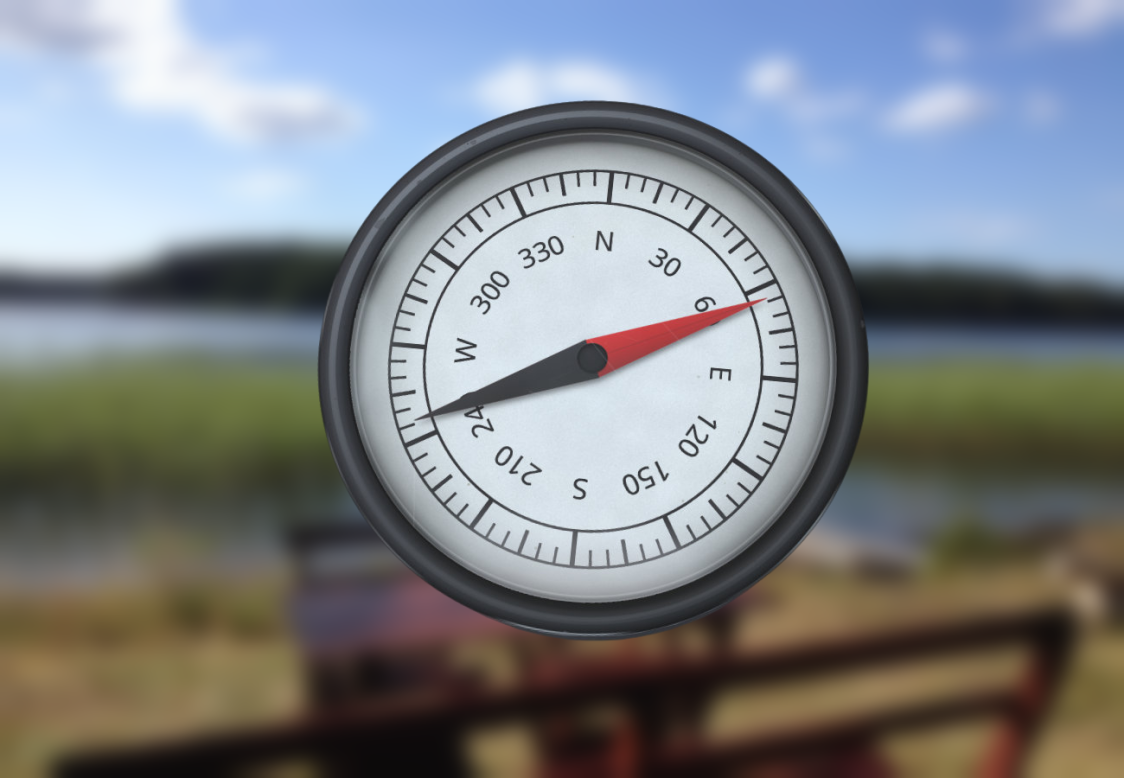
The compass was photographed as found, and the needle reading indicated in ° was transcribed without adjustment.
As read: 65 °
